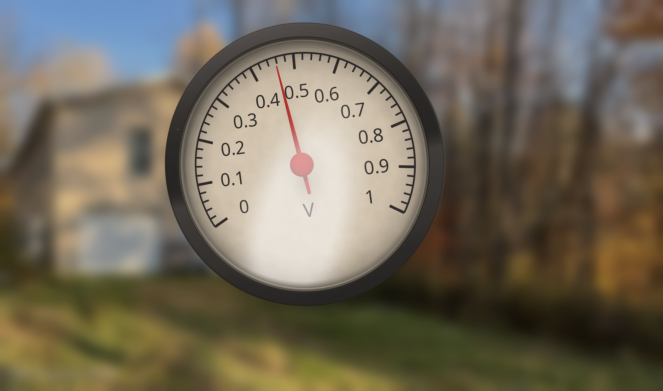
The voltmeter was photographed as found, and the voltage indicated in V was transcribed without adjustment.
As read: 0.46 V
